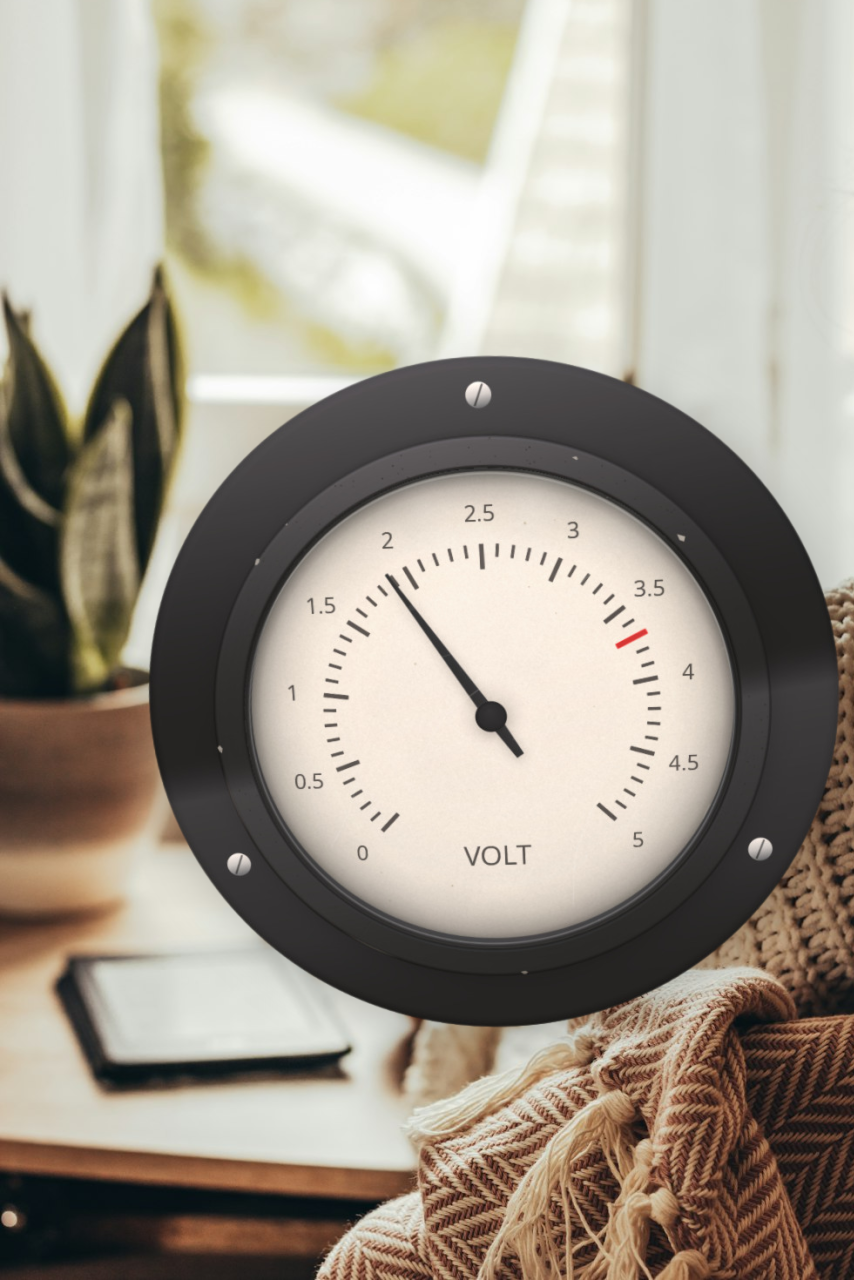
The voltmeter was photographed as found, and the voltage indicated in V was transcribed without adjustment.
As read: 1.9 V
